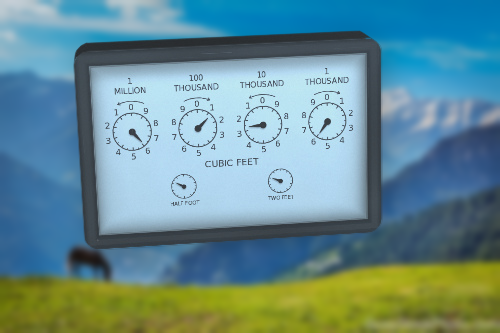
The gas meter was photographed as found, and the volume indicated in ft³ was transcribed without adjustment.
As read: 612600 ft³
